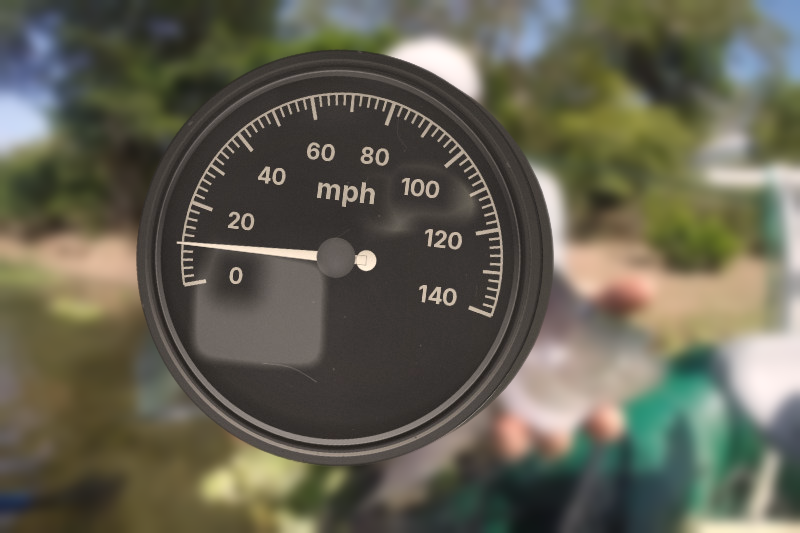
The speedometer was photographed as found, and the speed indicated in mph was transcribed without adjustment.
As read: 10 mph
